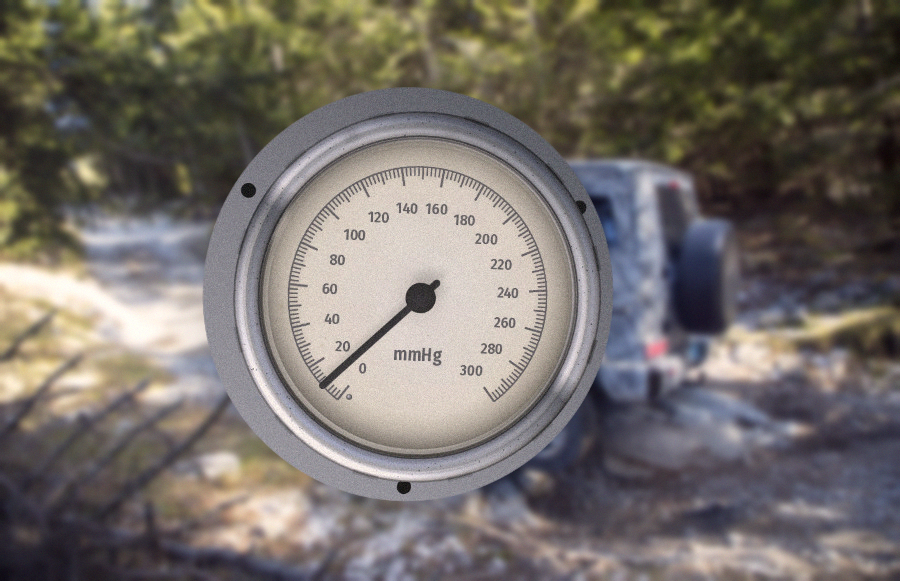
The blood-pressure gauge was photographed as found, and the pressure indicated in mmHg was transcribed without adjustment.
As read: 10 mmHg
